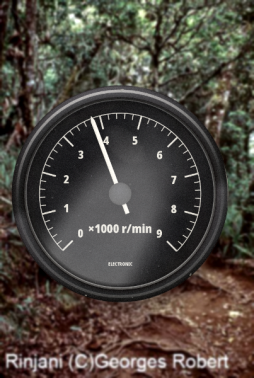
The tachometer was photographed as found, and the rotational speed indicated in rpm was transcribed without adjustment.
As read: 3800 rpm
